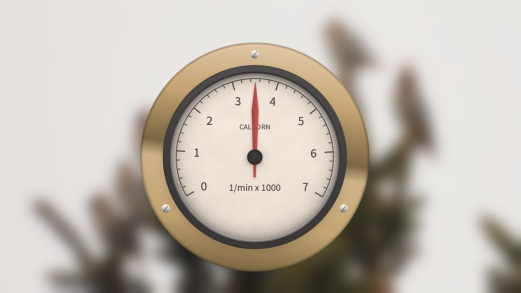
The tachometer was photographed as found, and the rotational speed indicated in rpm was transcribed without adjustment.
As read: 3500 rpm
